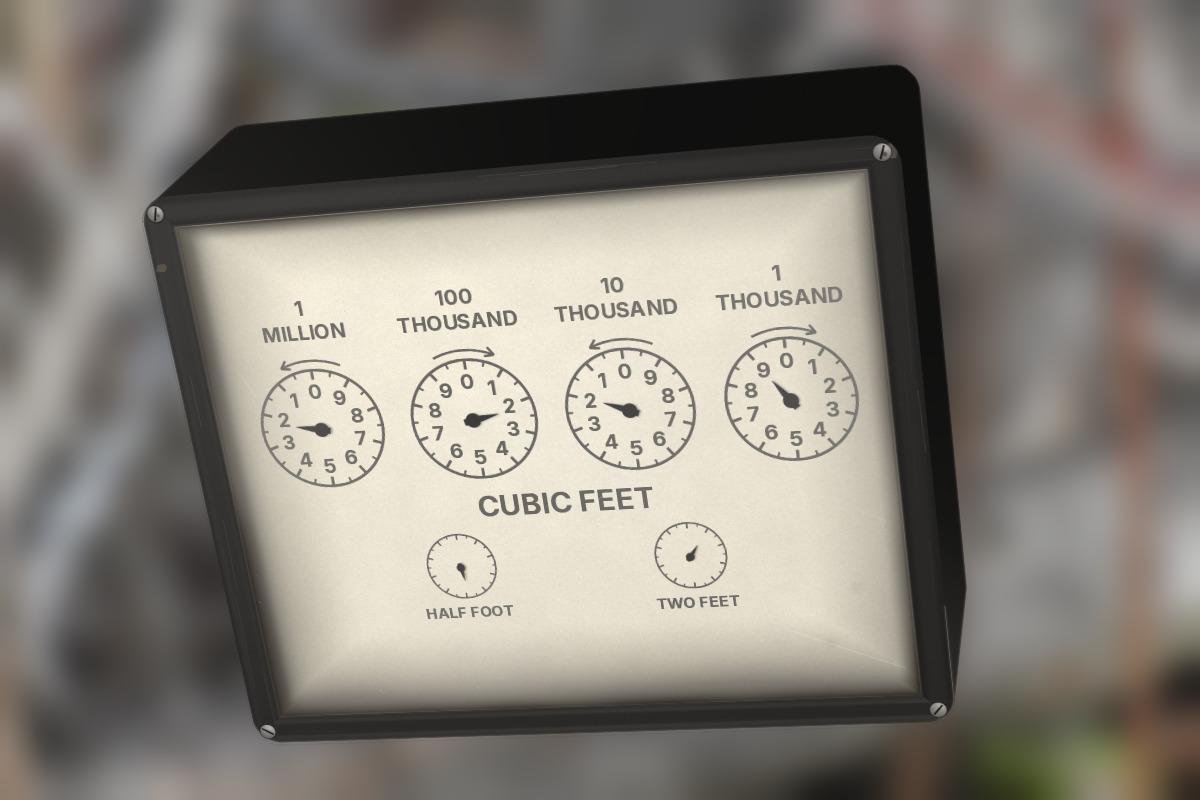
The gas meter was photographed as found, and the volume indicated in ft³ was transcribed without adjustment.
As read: 221900 ft³
